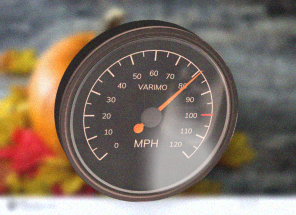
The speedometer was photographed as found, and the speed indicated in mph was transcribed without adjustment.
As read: 80 mph
